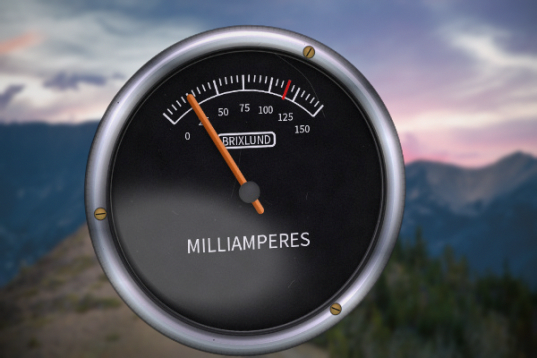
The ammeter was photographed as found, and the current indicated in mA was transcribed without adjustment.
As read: 25 mA
